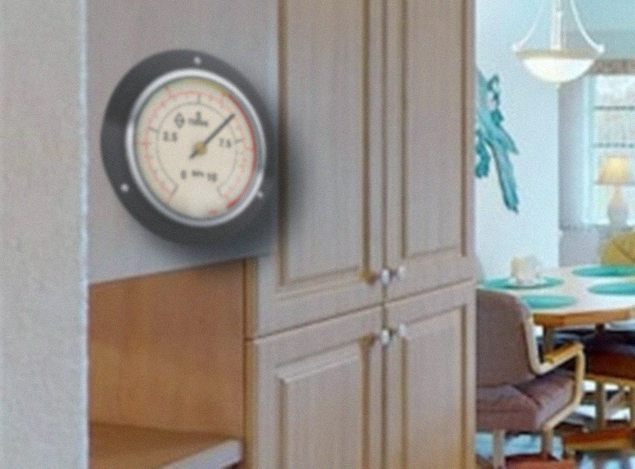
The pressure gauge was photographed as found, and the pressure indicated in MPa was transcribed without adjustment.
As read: 6.5 MPa
